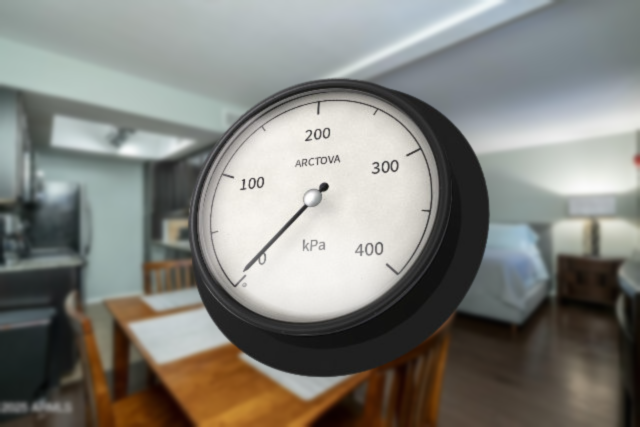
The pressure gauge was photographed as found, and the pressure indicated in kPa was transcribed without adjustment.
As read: 0 kPa
